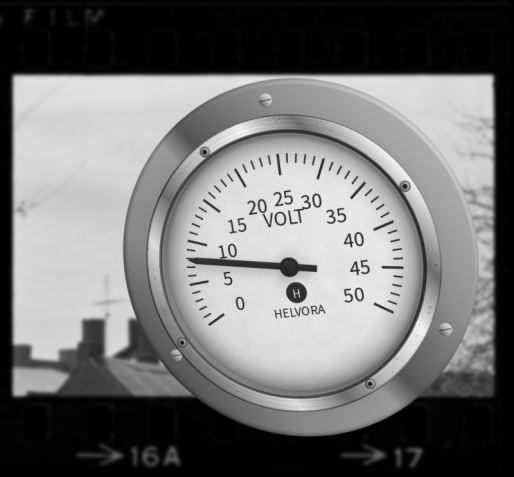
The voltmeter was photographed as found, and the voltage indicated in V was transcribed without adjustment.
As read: 8 V
